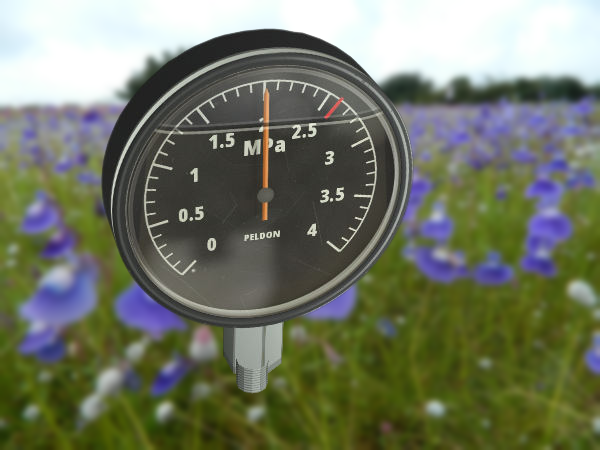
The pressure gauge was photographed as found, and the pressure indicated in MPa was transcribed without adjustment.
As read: 2 MPa
